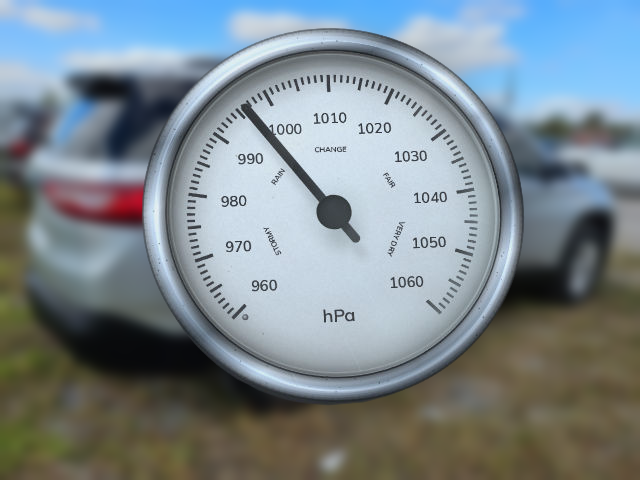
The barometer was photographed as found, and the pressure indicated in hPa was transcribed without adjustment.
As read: 996 hPa
